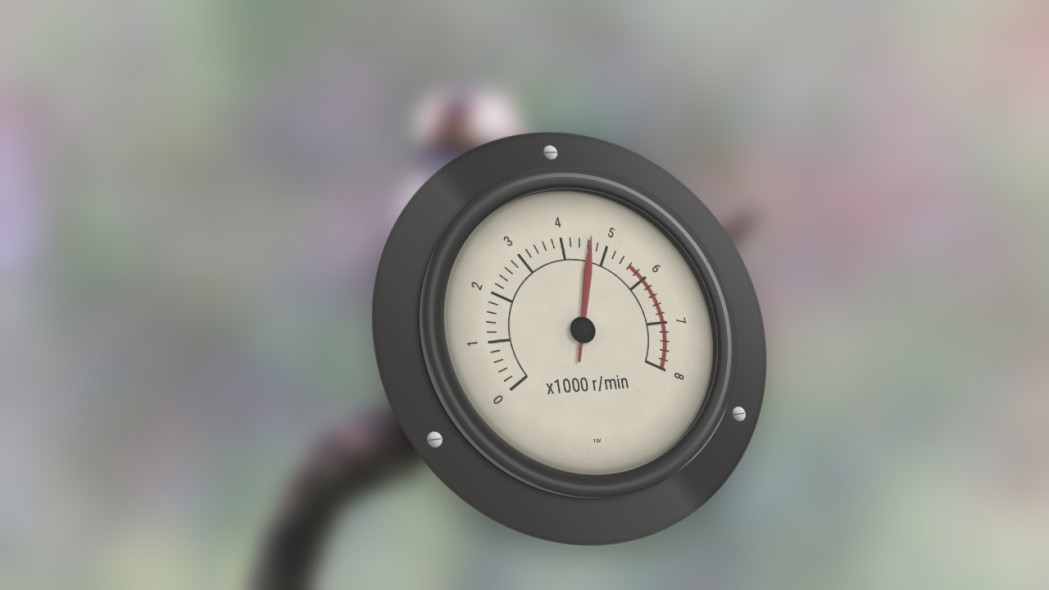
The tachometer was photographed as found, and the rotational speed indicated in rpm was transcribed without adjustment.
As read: 4600 rpm
